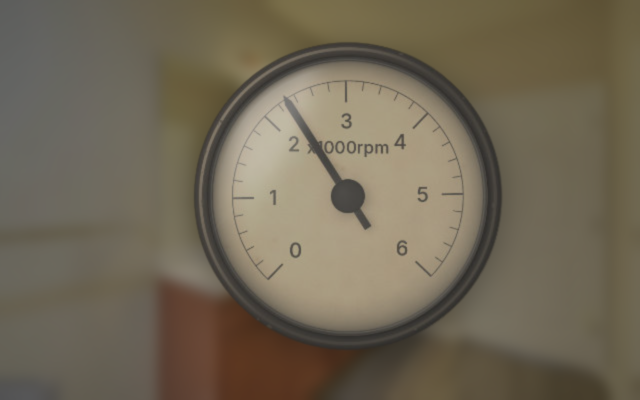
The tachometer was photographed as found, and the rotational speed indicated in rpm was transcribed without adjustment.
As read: 2300 rpm
